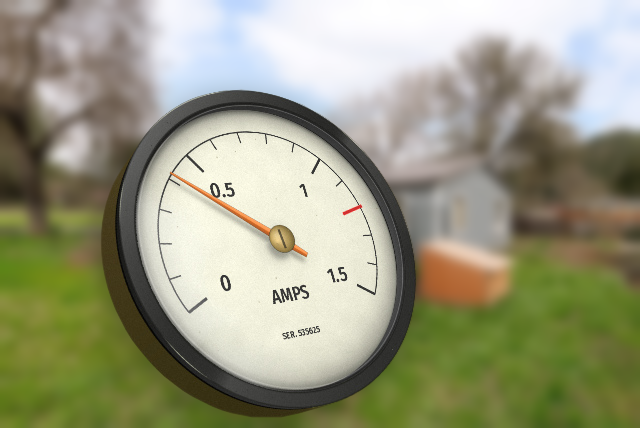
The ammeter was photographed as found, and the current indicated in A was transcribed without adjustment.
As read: 0.4 A
